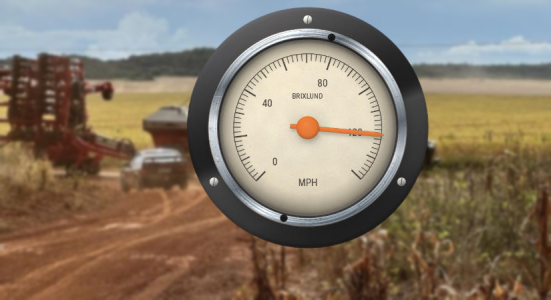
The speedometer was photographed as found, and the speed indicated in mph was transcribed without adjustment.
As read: 120 mph
